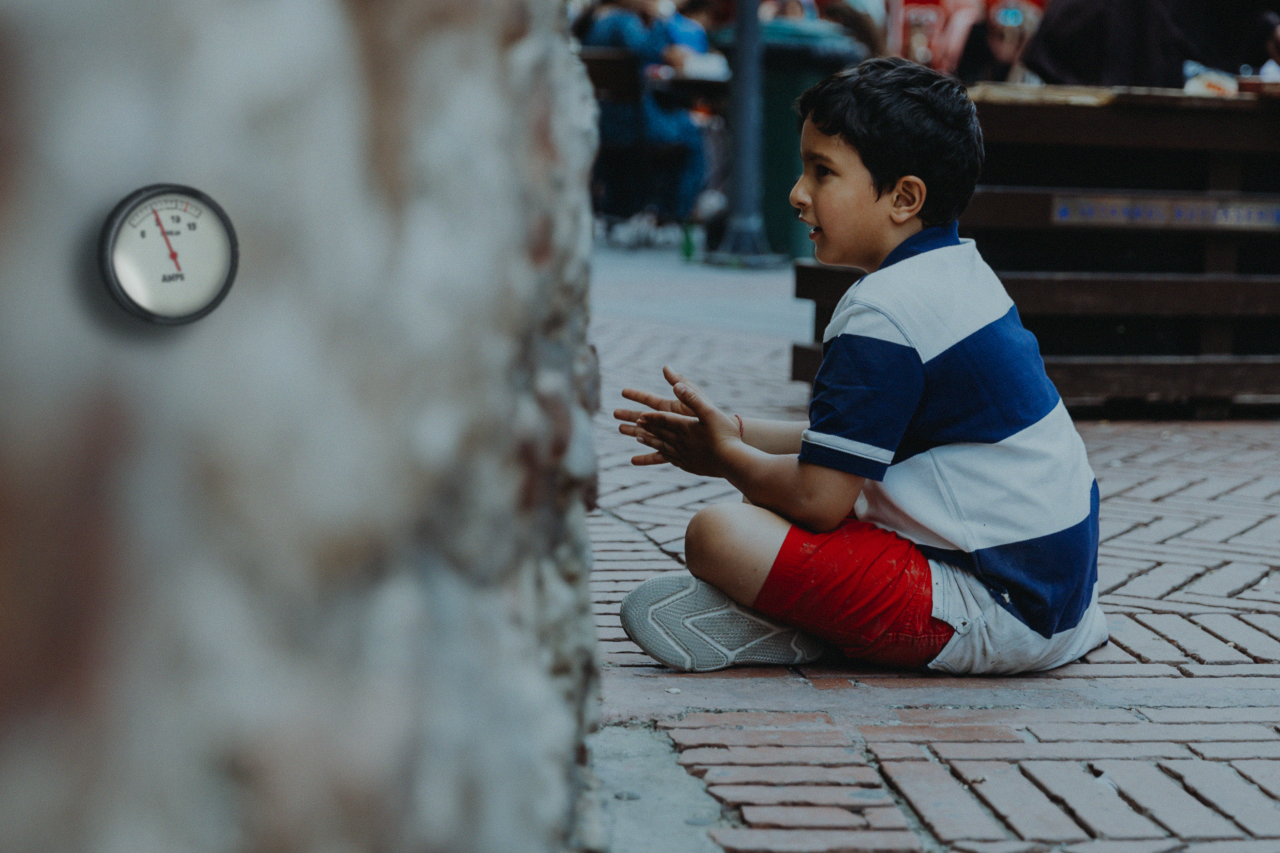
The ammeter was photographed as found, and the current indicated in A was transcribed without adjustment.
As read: 5 A
